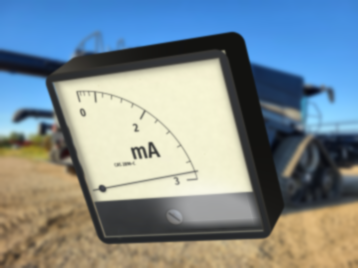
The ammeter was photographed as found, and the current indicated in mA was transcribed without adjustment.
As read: 2.9 mA
